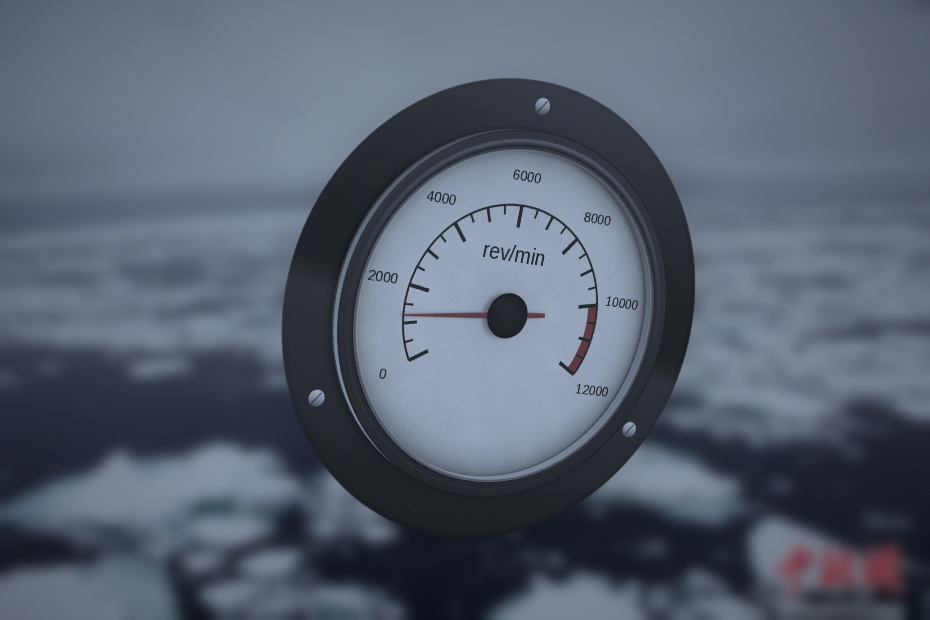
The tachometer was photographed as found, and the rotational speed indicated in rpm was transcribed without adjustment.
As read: 1250 rpm
